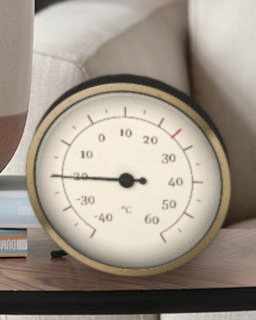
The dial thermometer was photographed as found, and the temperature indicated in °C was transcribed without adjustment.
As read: -20 °C
